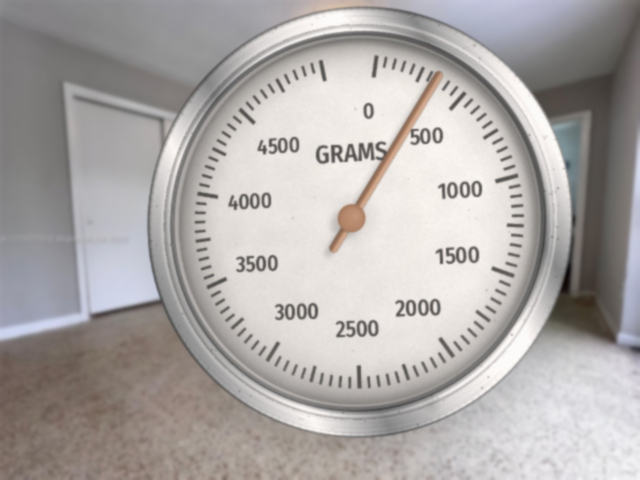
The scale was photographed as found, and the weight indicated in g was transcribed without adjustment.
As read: 350 g
